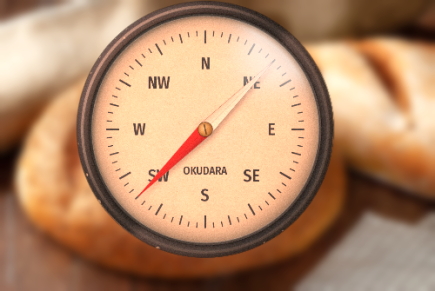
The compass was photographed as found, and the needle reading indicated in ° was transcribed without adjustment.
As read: 225 °
